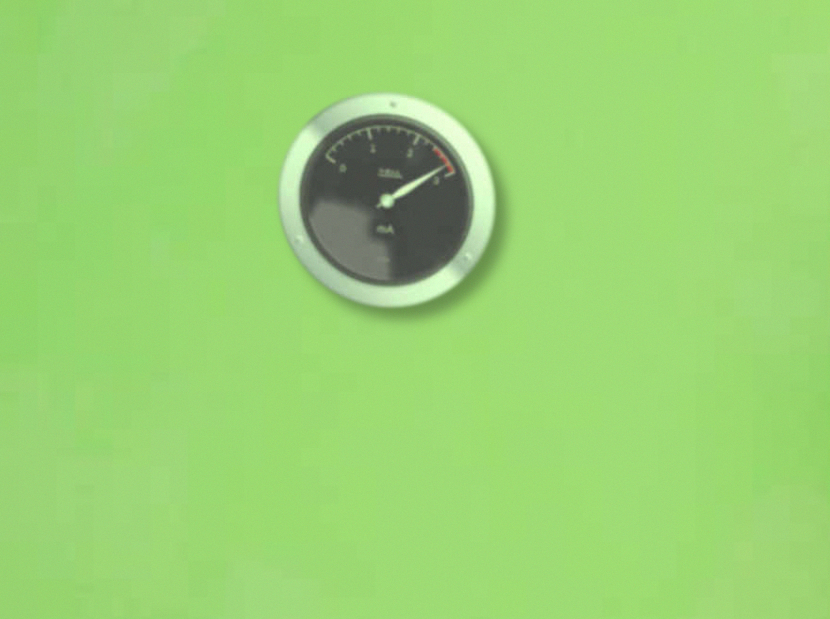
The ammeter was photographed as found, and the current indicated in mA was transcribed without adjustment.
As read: 2.8 mA
